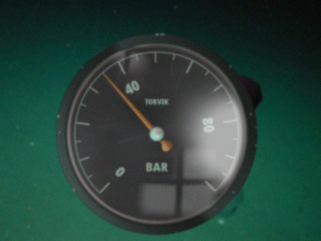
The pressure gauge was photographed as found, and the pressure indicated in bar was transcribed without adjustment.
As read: 35 bar
